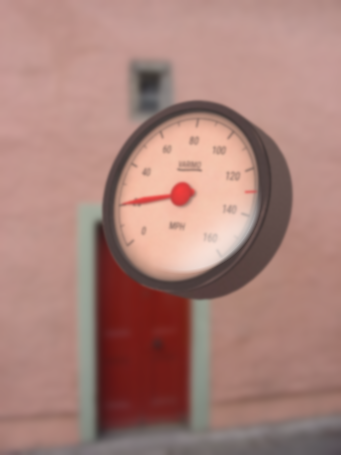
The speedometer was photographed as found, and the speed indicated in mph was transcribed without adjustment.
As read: 20 mph
